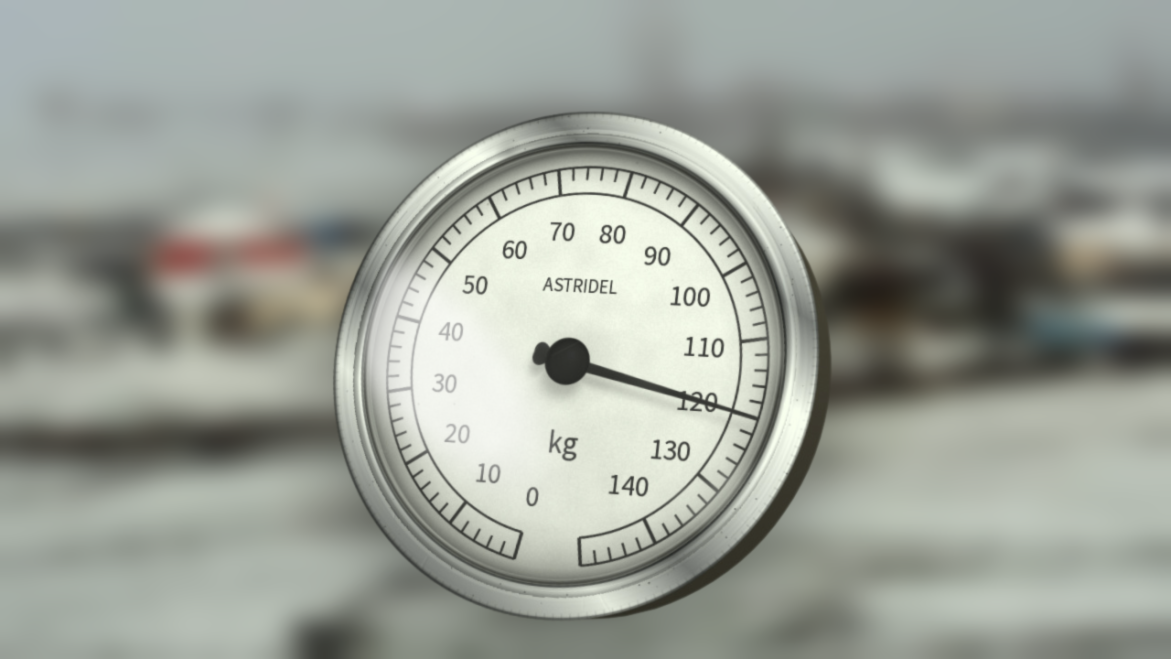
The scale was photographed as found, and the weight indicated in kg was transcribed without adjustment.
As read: 120 kg
